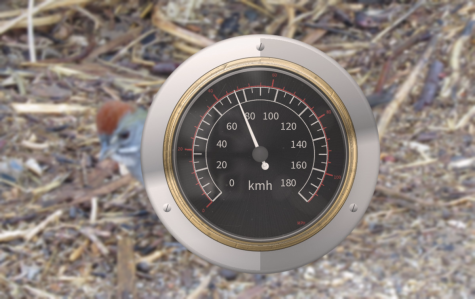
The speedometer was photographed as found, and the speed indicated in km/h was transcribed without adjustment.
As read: 75 km/h
